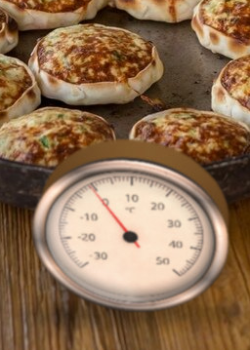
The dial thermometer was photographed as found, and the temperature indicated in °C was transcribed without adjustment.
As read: 0 °C
